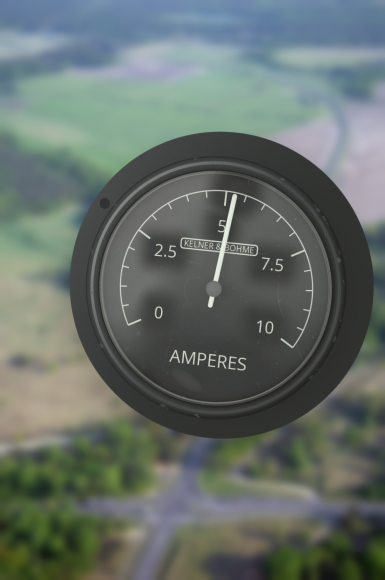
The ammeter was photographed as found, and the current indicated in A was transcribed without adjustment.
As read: 5.25 A
